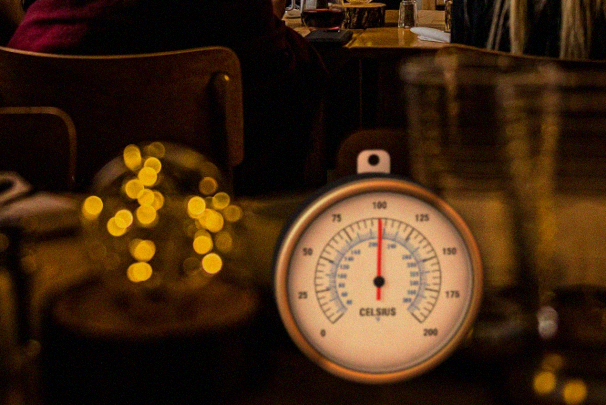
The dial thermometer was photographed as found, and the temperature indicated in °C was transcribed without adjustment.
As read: 100 °C
